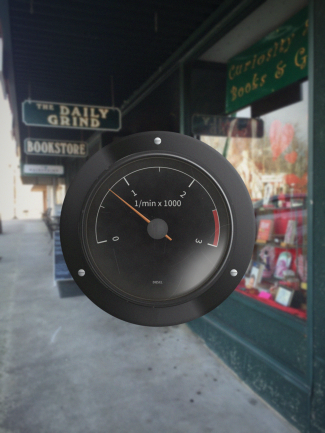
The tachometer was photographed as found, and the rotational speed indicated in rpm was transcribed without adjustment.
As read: 750 rpm
